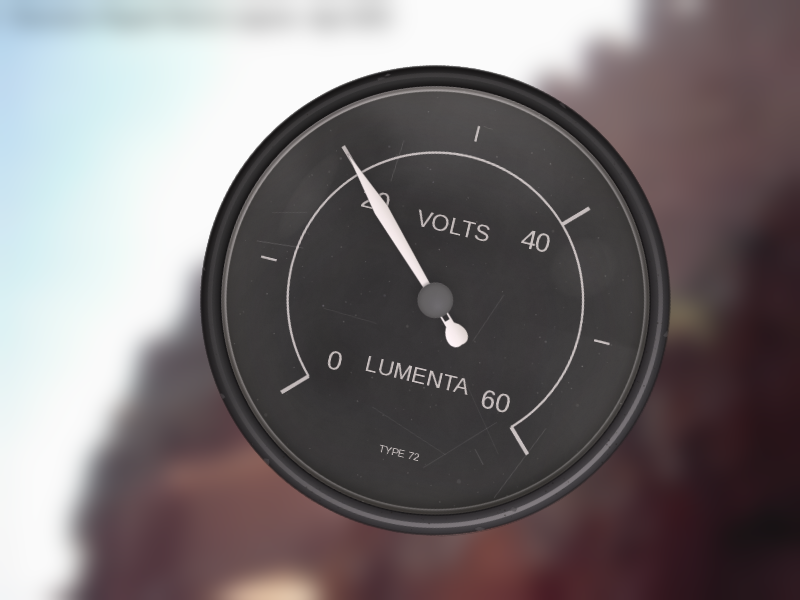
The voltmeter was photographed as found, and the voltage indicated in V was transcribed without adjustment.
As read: 20 V
